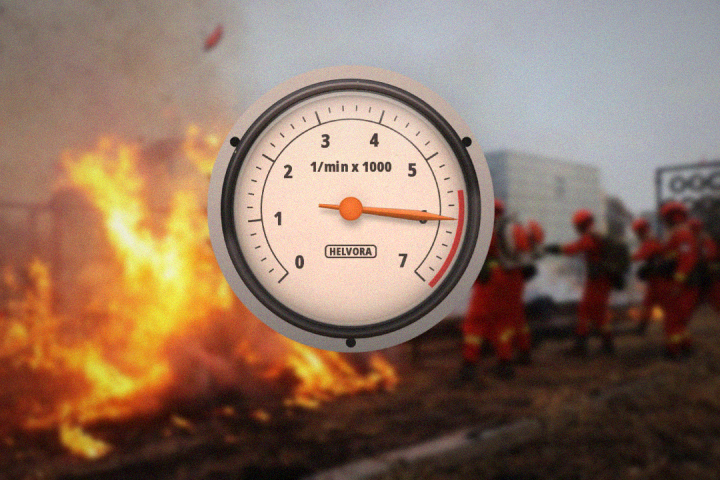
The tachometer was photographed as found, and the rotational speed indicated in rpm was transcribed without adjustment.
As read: 6000 rpm
